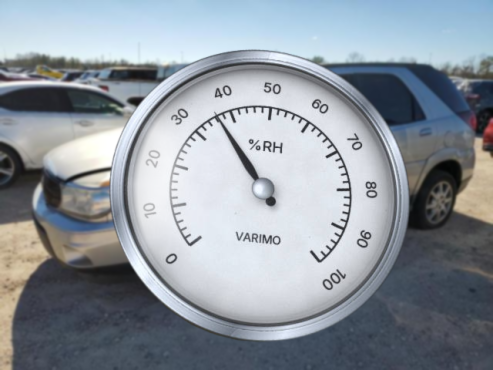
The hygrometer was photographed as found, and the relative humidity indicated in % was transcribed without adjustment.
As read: 36 %
